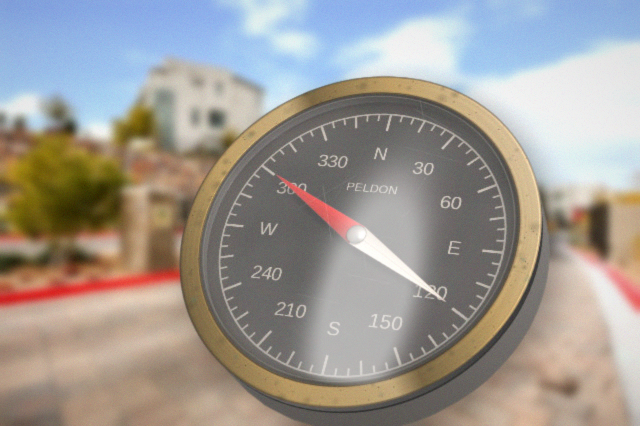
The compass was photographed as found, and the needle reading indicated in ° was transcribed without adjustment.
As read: 300 °
